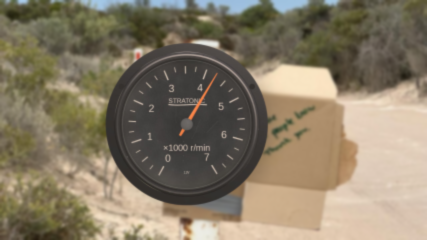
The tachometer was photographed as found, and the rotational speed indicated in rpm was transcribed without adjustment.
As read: 4250 rpm
